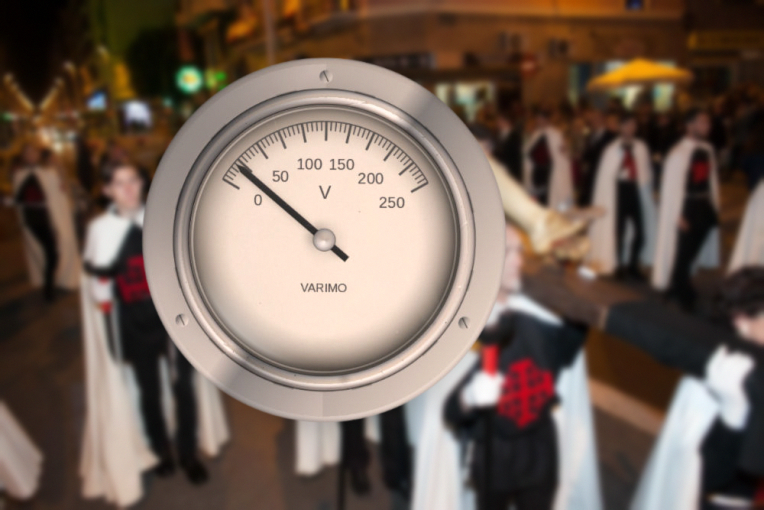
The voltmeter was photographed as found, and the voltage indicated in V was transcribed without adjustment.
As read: 20 V
